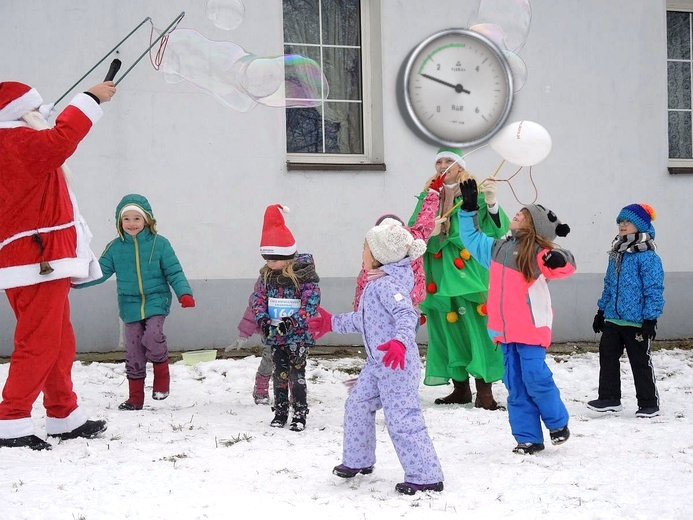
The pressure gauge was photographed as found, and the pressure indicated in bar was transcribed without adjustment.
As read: 1.4 bar
